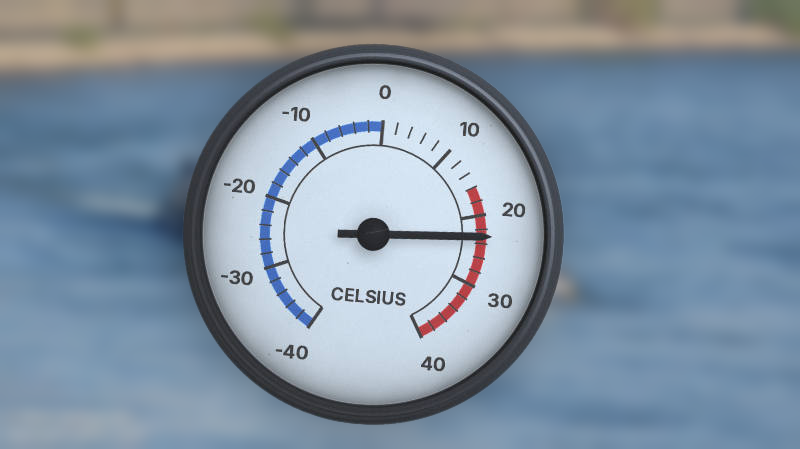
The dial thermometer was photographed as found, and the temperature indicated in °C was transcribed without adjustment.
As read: 23 °C
